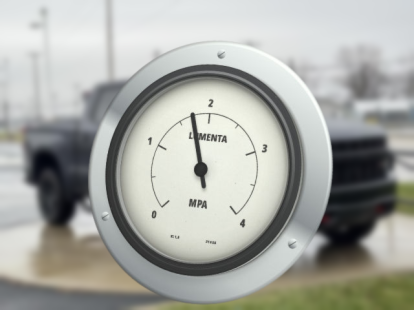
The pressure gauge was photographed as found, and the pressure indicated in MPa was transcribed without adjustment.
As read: 1.75 MPa
